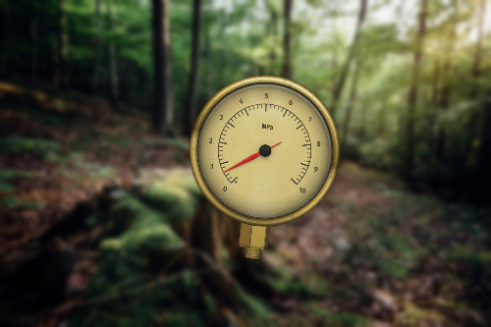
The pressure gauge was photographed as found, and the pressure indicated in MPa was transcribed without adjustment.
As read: 0.6 MPa
